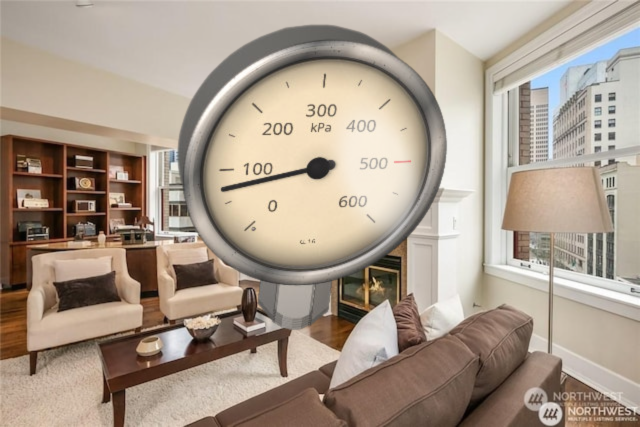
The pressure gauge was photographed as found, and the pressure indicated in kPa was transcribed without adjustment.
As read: 75 kPa
